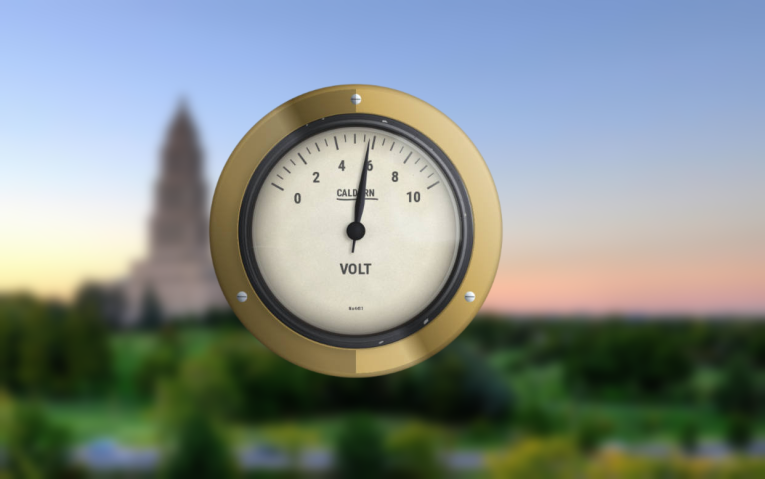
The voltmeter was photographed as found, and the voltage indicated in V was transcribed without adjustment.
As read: 5.75 V
